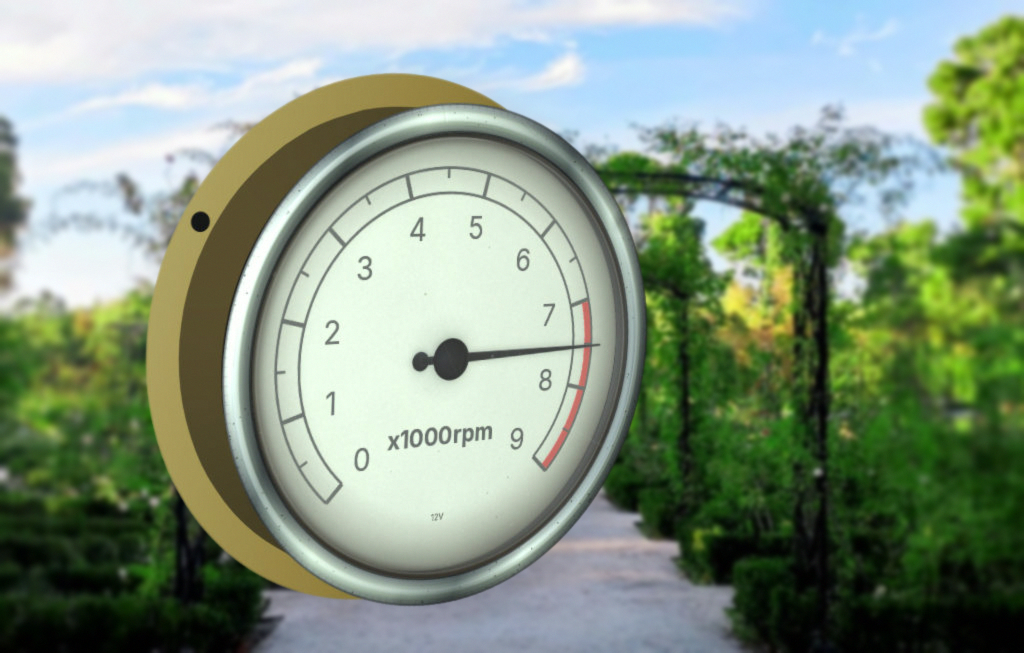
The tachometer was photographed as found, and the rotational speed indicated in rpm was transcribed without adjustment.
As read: 7500 rpm
